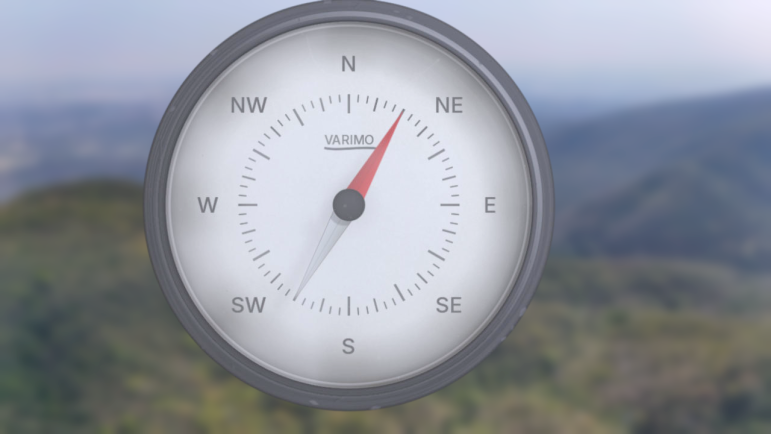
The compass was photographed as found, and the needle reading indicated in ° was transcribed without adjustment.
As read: 30 °
